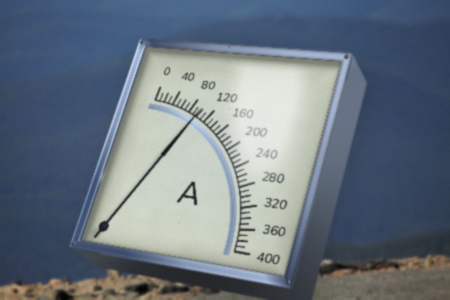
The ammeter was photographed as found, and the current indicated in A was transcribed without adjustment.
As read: 100 A
